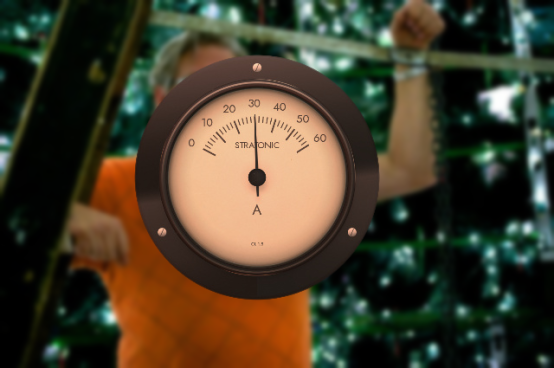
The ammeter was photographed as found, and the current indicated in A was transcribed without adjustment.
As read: 30 A
